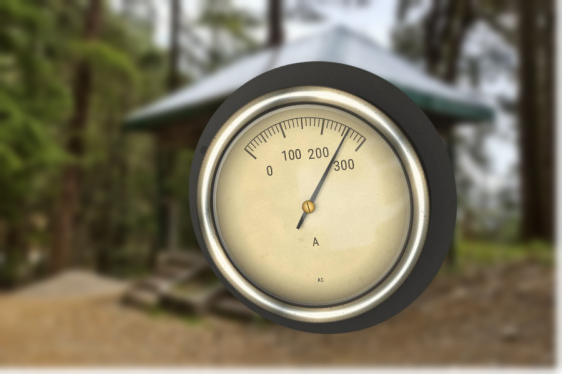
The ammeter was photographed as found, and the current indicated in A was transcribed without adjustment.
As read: 260 A
